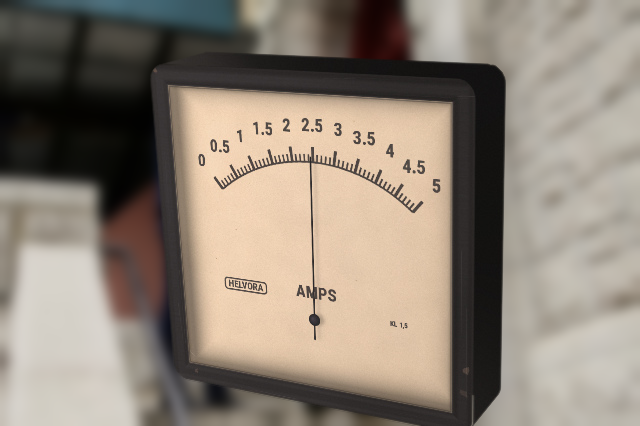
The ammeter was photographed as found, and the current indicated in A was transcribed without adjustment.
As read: 2.5 A
